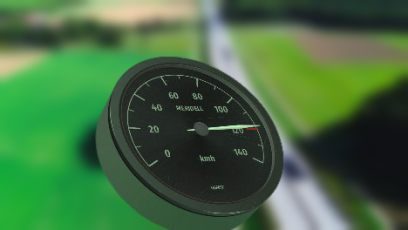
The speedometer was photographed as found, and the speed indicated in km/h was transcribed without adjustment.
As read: 120 km/h
